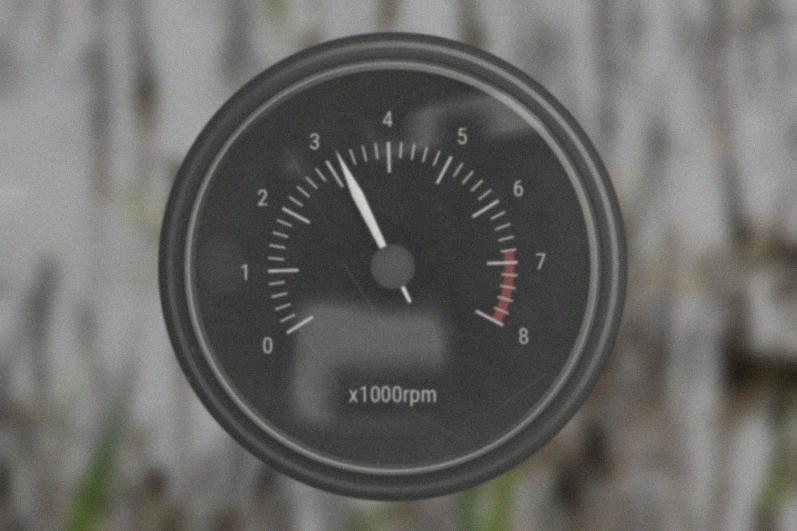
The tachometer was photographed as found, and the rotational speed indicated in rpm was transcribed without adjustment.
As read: 3200 rpm
